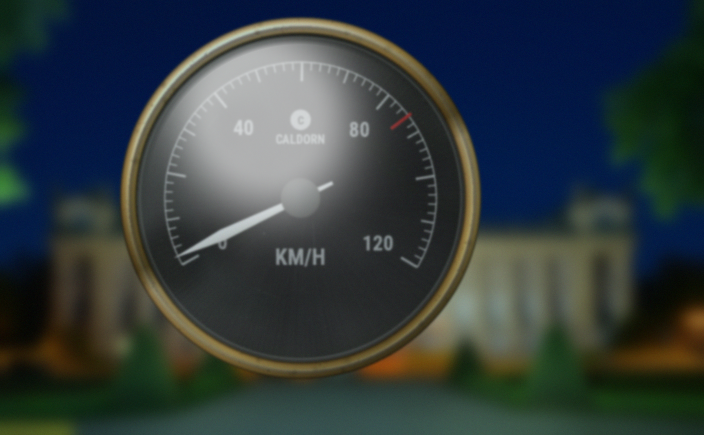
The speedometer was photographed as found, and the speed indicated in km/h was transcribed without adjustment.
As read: 2 km/h
